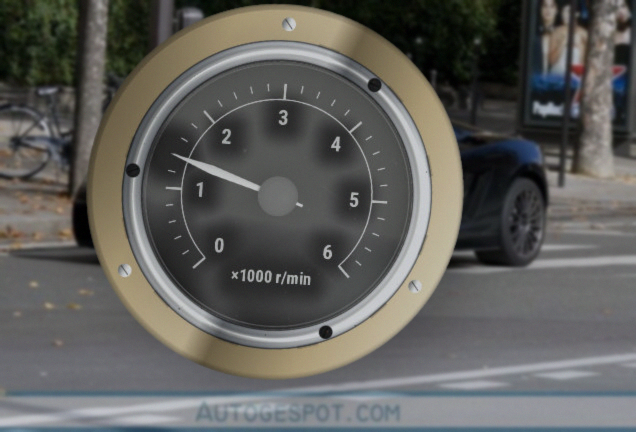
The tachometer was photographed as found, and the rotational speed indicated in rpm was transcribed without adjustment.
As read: 1400 rpm
